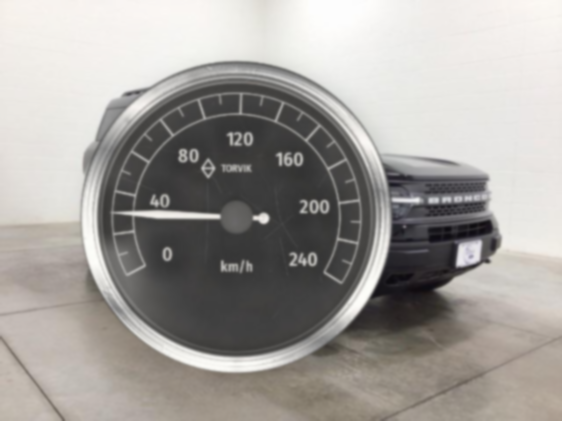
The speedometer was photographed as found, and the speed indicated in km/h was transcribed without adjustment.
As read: 30 km/h
